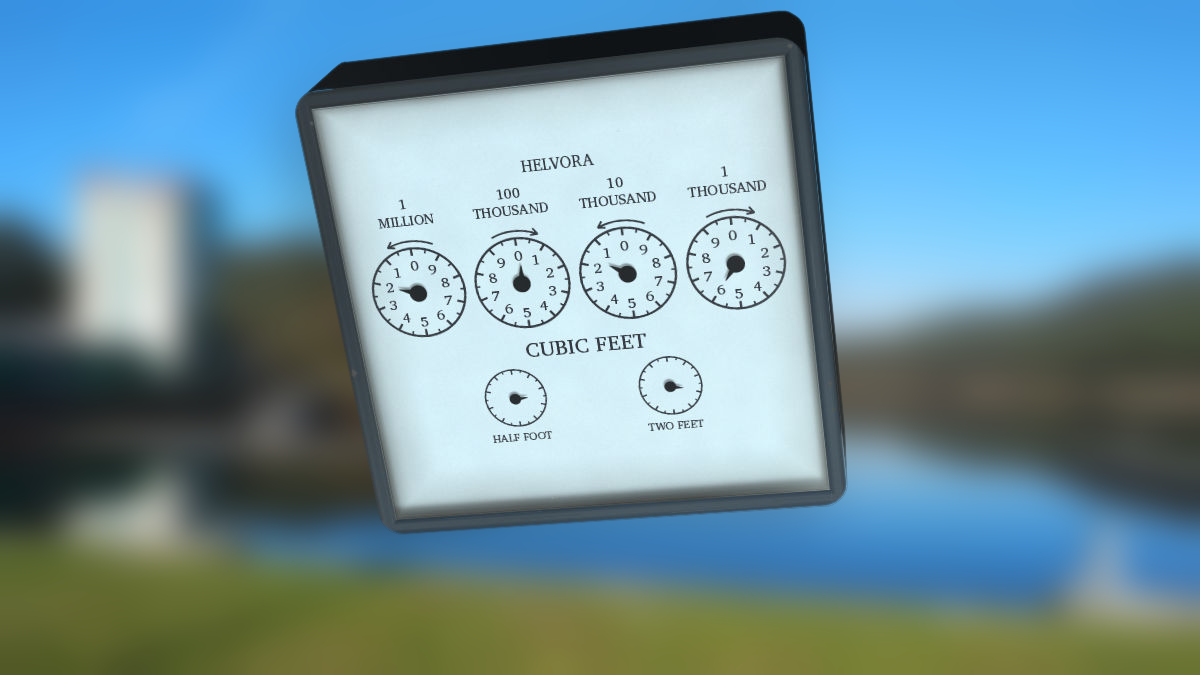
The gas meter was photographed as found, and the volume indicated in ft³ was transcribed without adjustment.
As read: 201600 ft³
